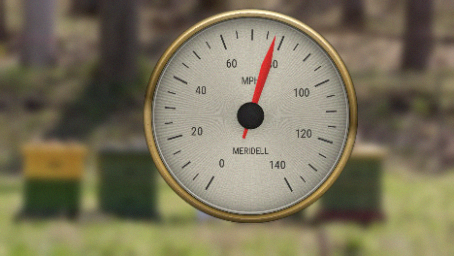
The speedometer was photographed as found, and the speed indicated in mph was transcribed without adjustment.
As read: 77.5 mph
